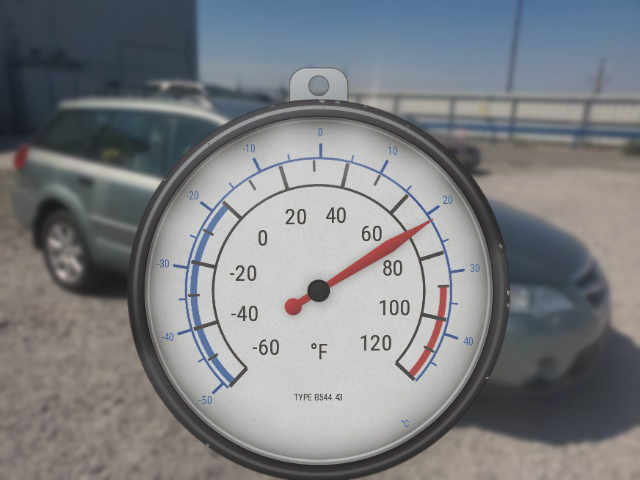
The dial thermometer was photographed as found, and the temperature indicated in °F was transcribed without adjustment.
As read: 70 °F
